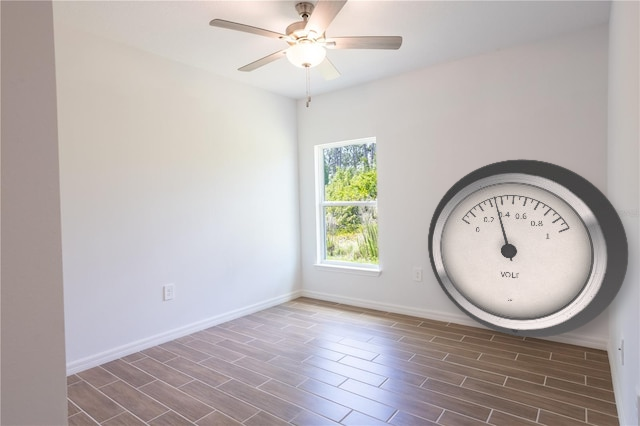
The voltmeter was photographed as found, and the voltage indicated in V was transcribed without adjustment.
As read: 0.35 V
